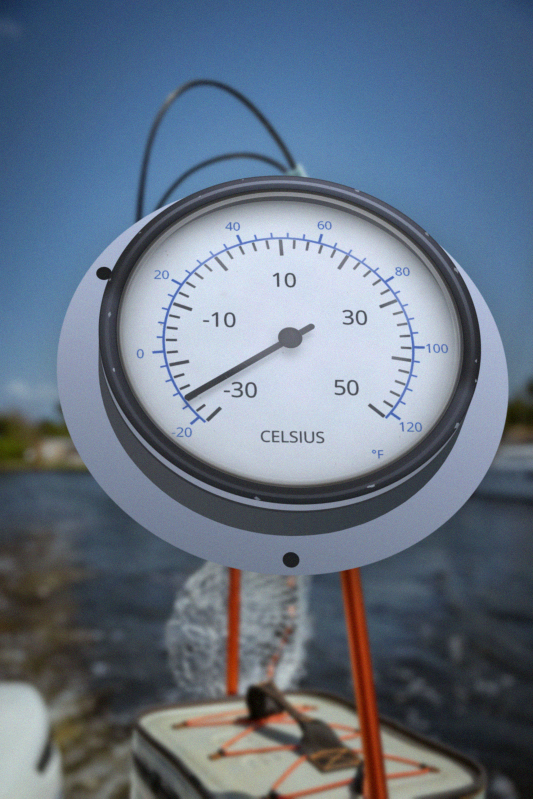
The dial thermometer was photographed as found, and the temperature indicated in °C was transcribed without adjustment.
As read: -26 °C
